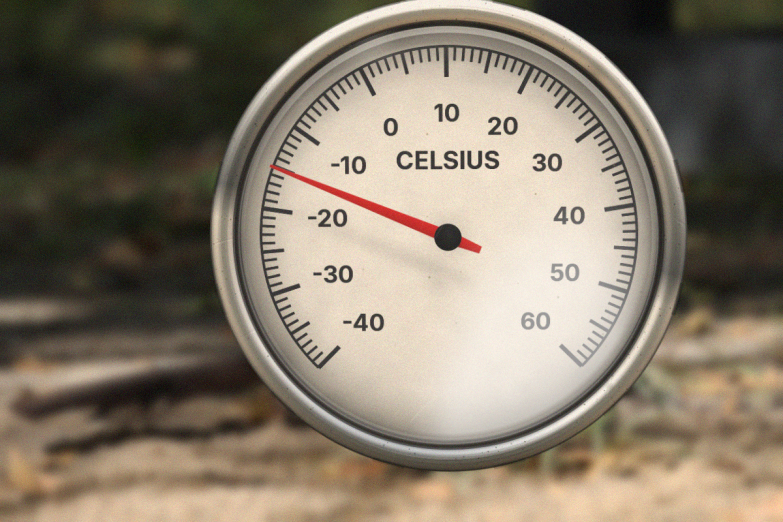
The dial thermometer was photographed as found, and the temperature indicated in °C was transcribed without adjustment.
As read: -15 °C
